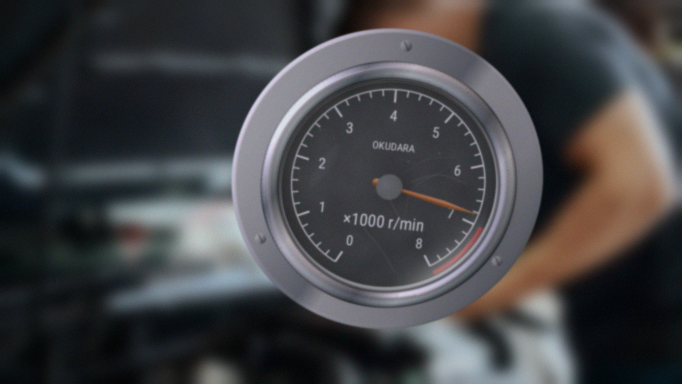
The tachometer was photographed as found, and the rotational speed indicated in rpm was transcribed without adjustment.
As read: 6800 rpm
